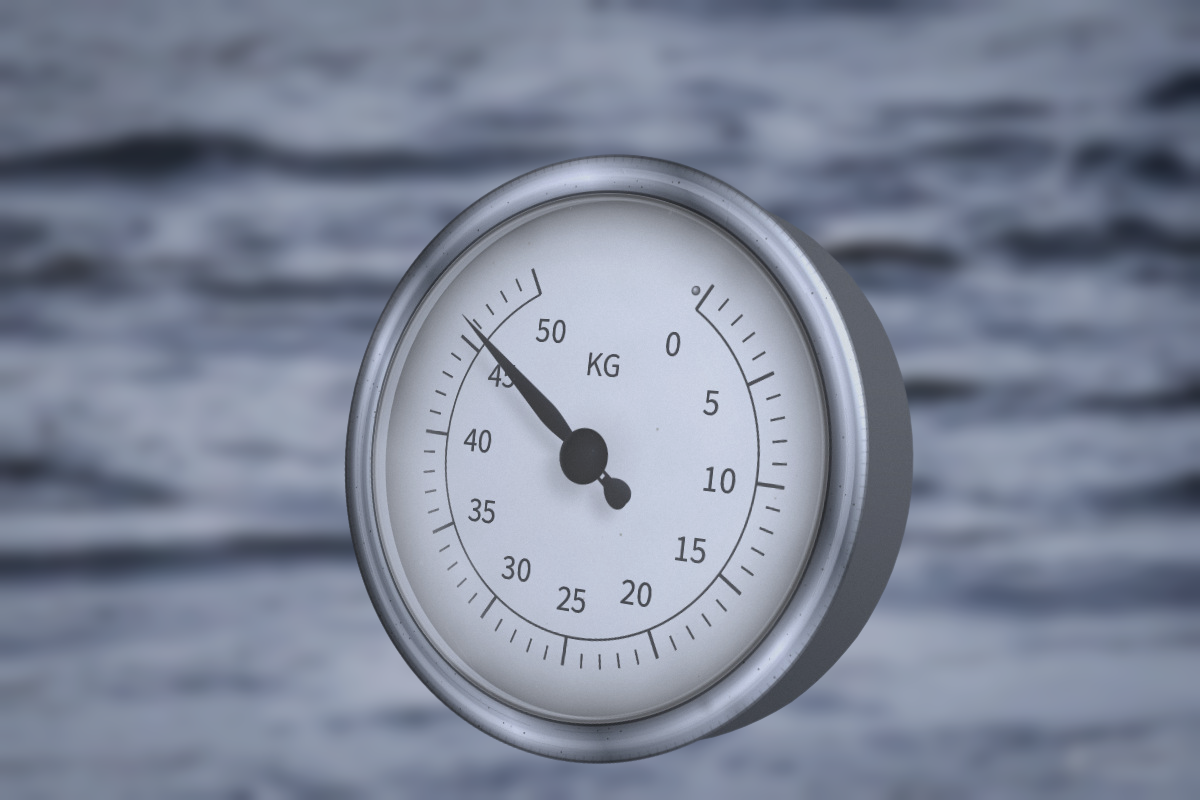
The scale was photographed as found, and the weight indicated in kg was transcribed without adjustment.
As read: 46 kg
